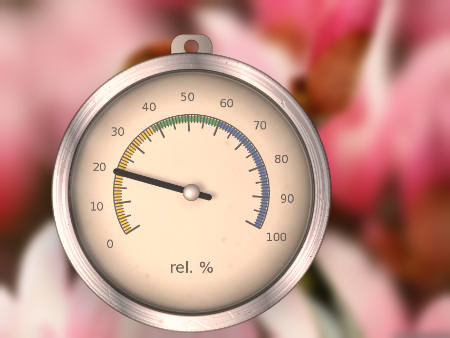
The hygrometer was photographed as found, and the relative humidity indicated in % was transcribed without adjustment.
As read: 20 %
